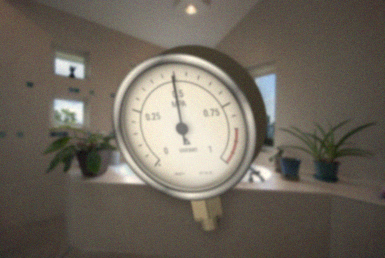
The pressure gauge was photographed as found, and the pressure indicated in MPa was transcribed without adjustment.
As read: 0.5 MPa
